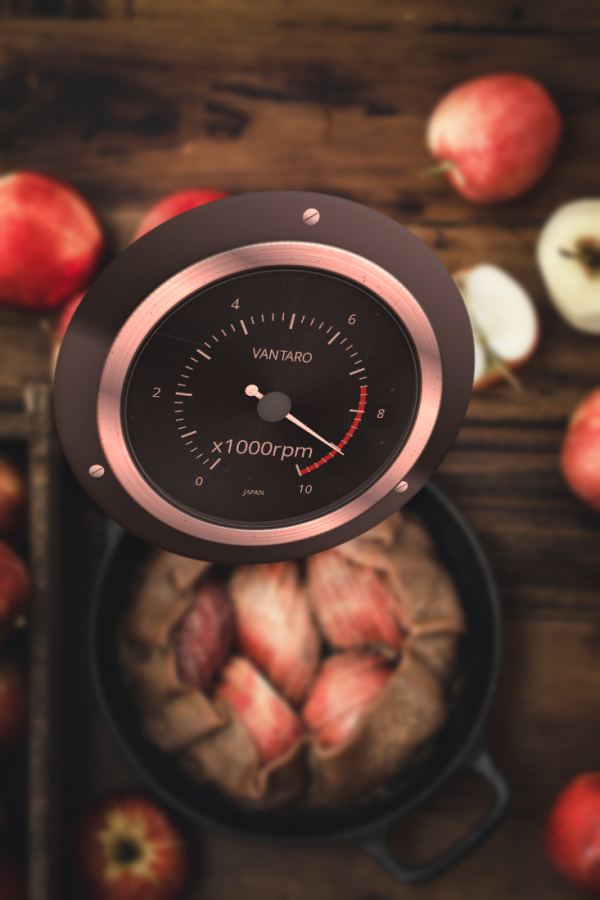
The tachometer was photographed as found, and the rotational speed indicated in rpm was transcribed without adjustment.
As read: 9000 rpm
